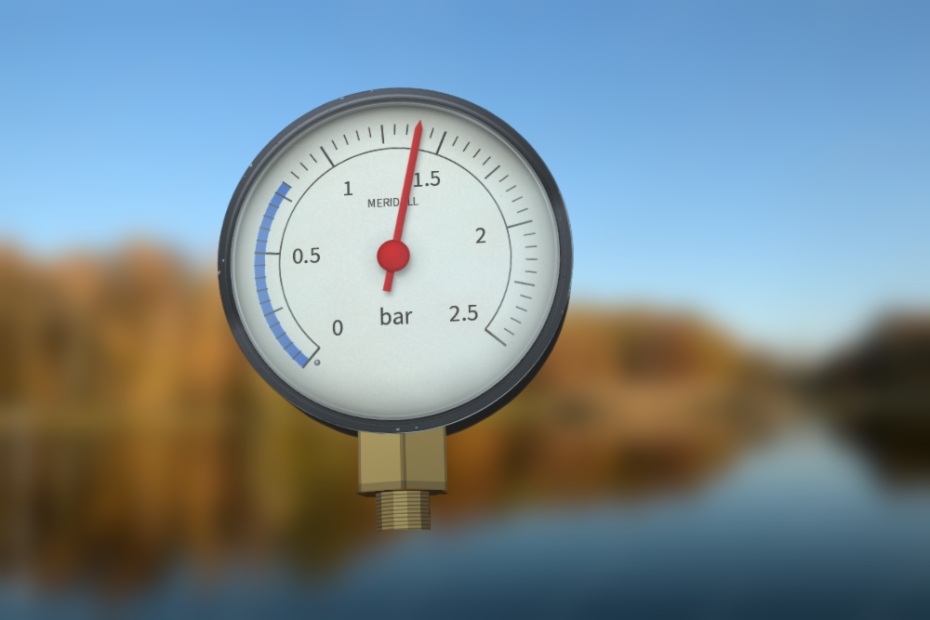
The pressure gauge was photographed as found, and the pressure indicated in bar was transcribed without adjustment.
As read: 1.4 bar
